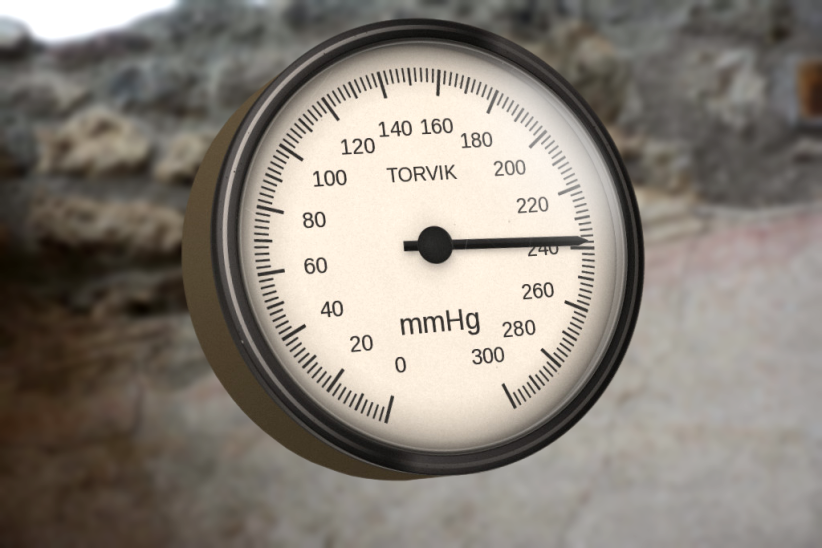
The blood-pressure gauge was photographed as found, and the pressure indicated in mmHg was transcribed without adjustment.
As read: 238 mmHg
